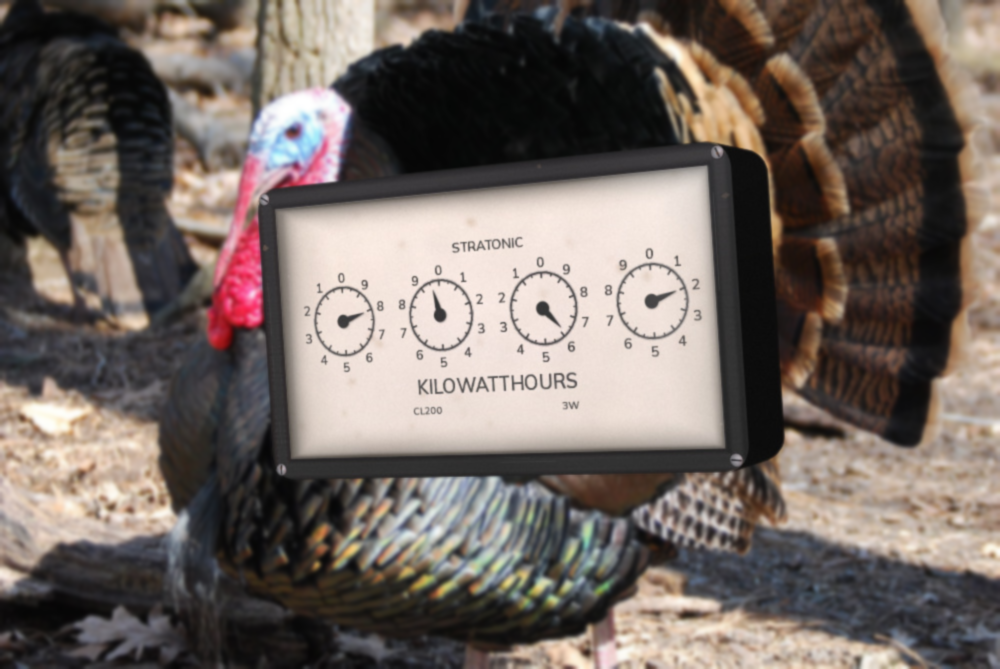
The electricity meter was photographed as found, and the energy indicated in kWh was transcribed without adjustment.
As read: 7962 kWh
